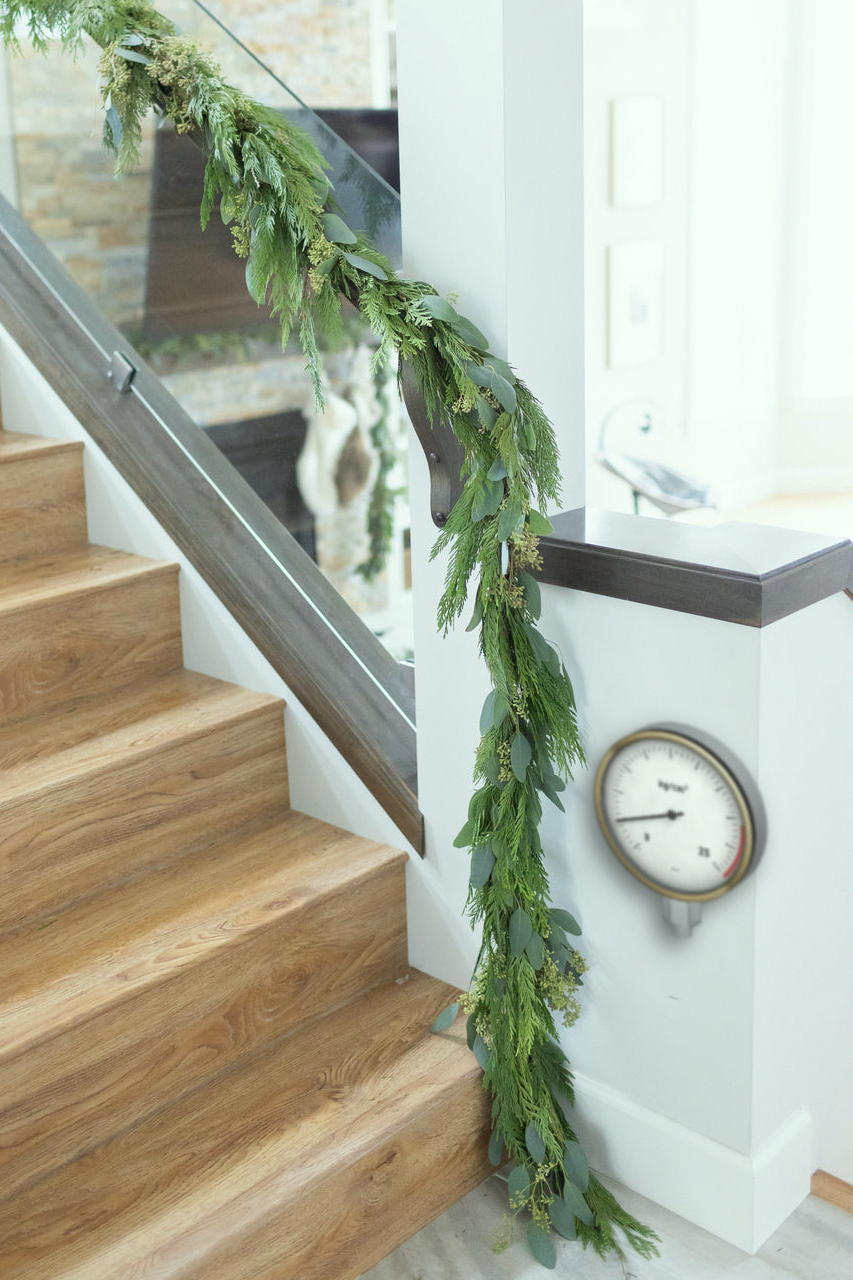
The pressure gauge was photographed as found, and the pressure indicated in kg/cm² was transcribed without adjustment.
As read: 2.5 kg/cm²
